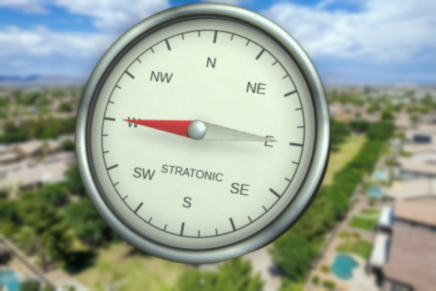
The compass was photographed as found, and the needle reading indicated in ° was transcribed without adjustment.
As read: 270 °
